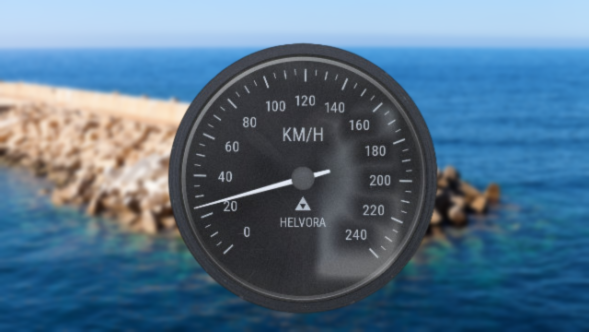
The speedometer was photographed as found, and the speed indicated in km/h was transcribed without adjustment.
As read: 25 km/h
